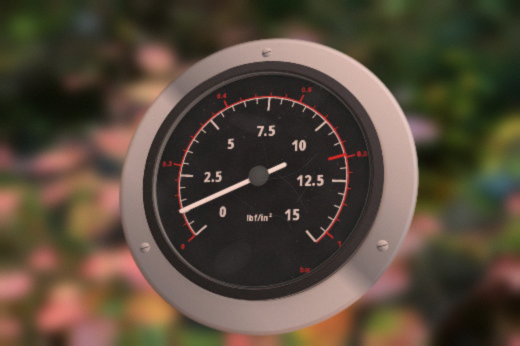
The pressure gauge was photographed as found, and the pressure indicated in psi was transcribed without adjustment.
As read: 1 psi
